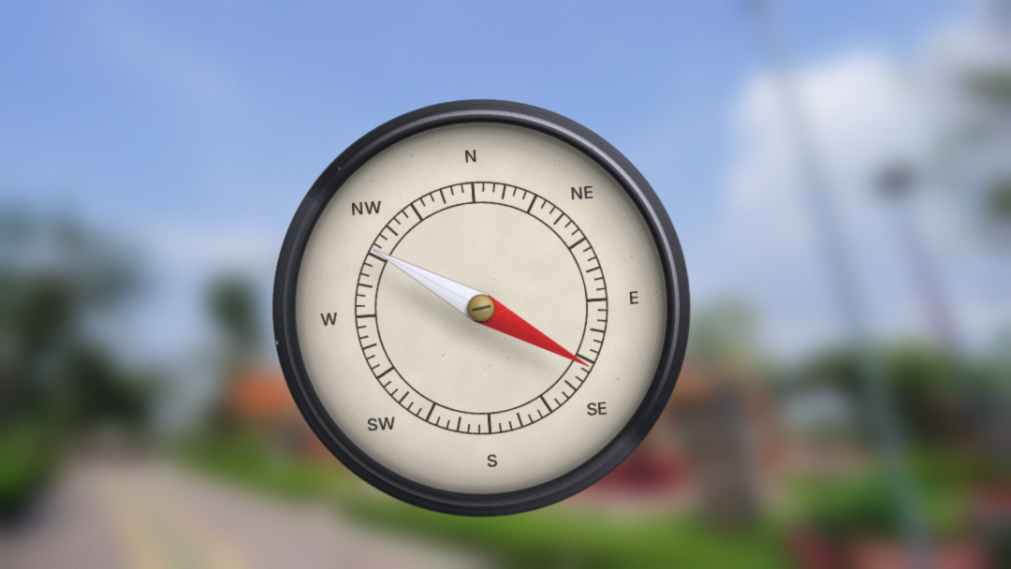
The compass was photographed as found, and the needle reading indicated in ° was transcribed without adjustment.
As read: 122.5 °
